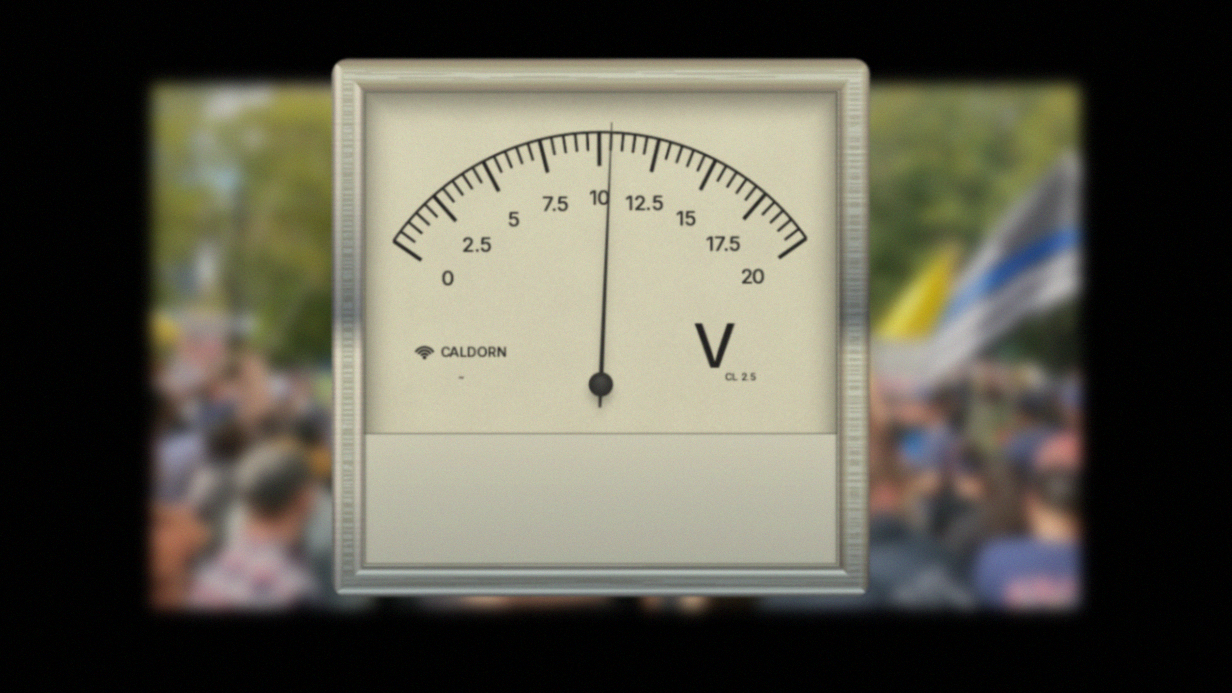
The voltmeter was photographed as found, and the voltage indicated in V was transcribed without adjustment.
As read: 10.5 V
